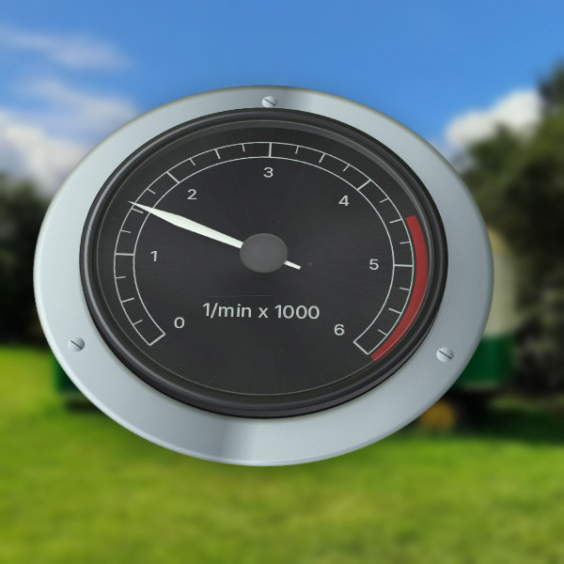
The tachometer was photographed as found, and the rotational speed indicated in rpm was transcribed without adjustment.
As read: 1500 rpm
